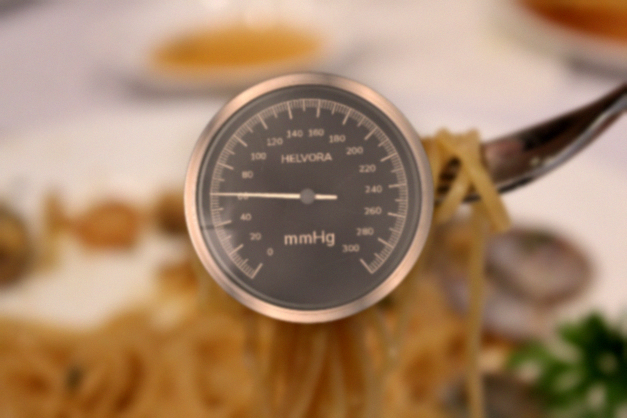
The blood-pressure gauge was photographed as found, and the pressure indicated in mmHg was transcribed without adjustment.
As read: 60 mmHg
